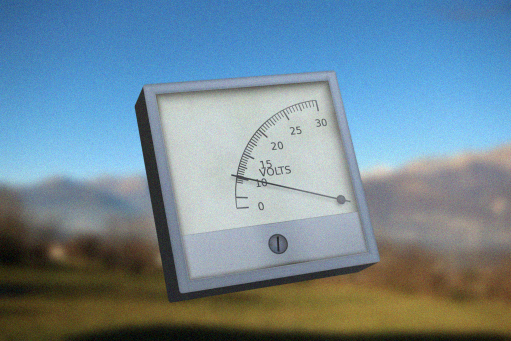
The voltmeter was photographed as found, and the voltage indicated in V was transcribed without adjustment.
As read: 10 V
